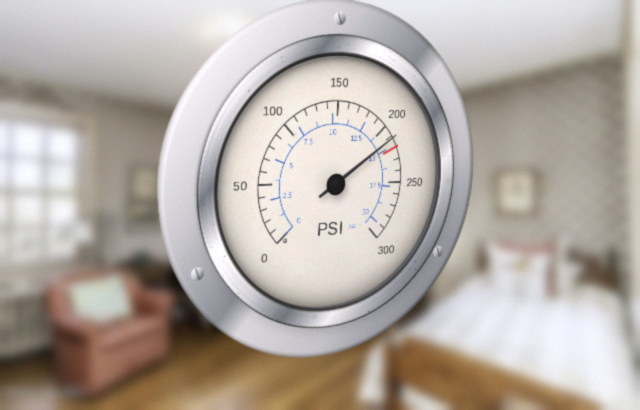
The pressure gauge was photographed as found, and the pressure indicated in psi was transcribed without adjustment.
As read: 210 psi
